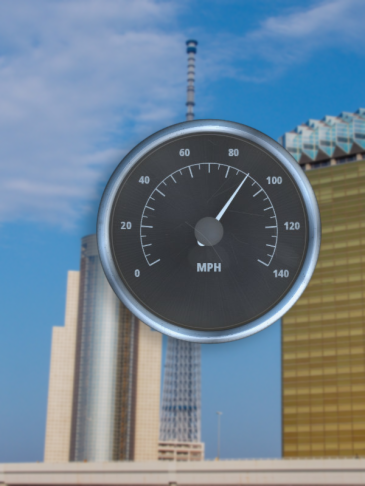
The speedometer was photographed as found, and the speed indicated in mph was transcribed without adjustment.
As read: 90 mph
